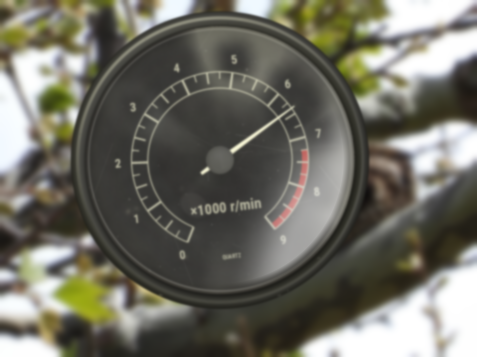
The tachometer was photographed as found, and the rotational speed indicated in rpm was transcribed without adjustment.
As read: 6375 rpm
